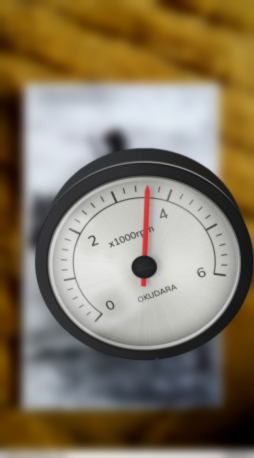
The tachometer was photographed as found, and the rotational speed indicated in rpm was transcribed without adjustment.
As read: 3600 rpm
